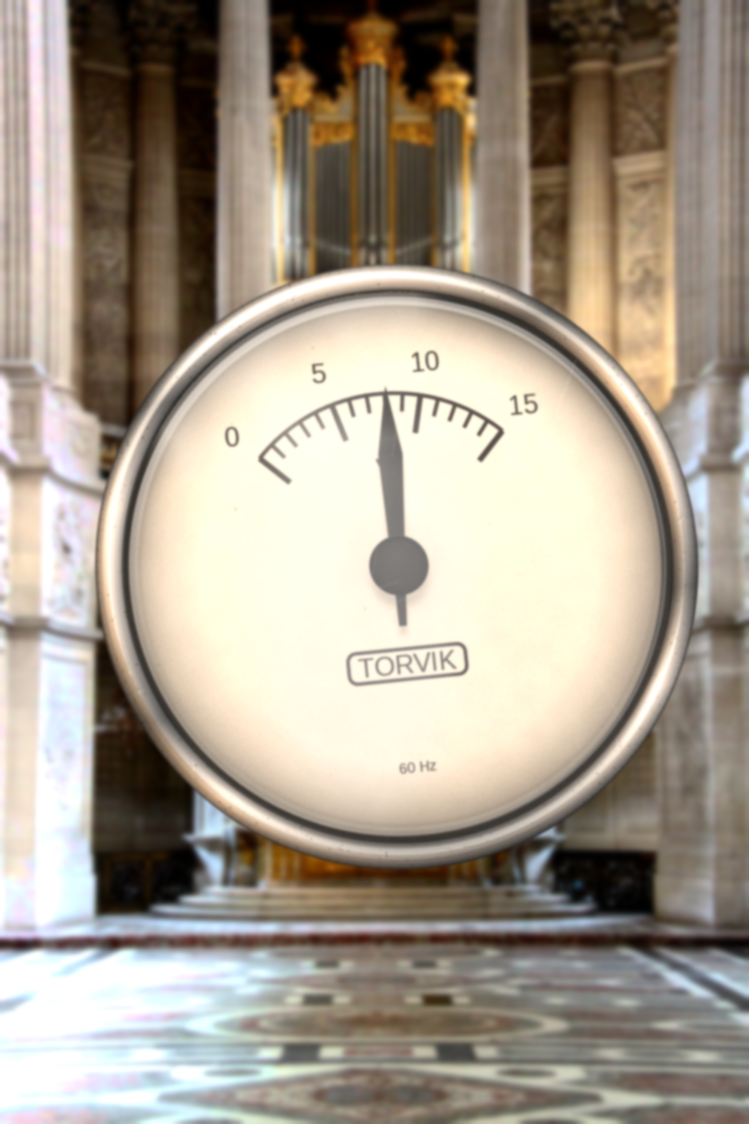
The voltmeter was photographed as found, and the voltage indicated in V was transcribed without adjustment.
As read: 8 V
